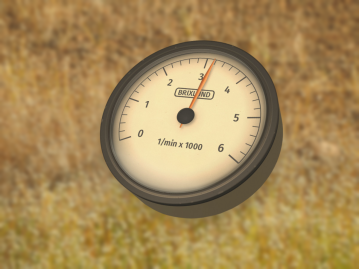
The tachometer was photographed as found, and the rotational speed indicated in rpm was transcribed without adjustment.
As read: 3200 rpm
